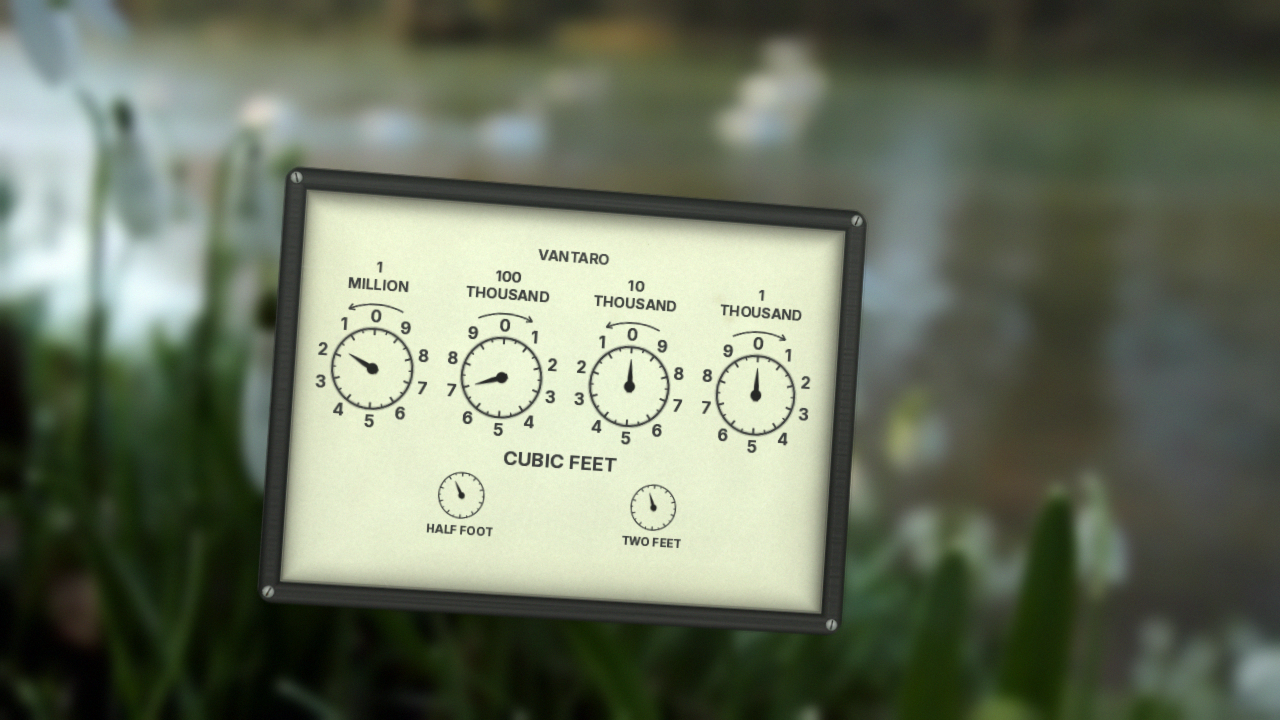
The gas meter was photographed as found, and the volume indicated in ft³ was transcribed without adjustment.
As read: 170000 ft³
